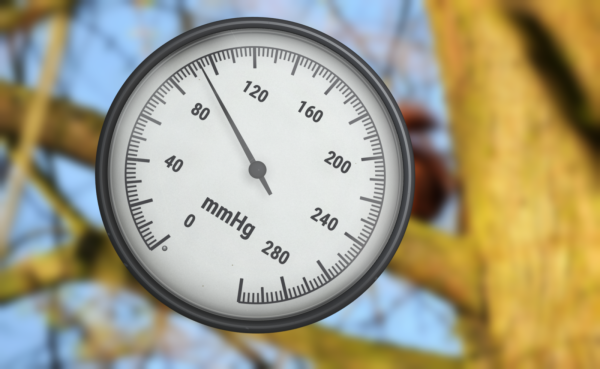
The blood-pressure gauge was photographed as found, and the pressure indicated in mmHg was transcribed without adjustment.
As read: 94 mmHg
